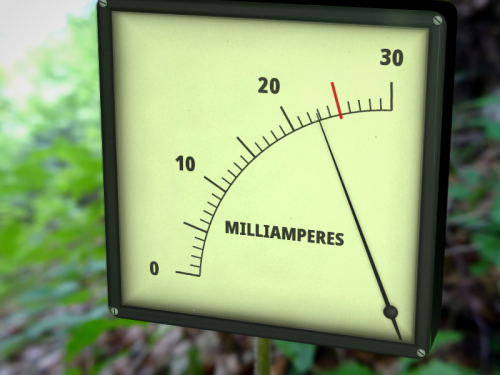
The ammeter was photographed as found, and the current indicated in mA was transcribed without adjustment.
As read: 23 mA
